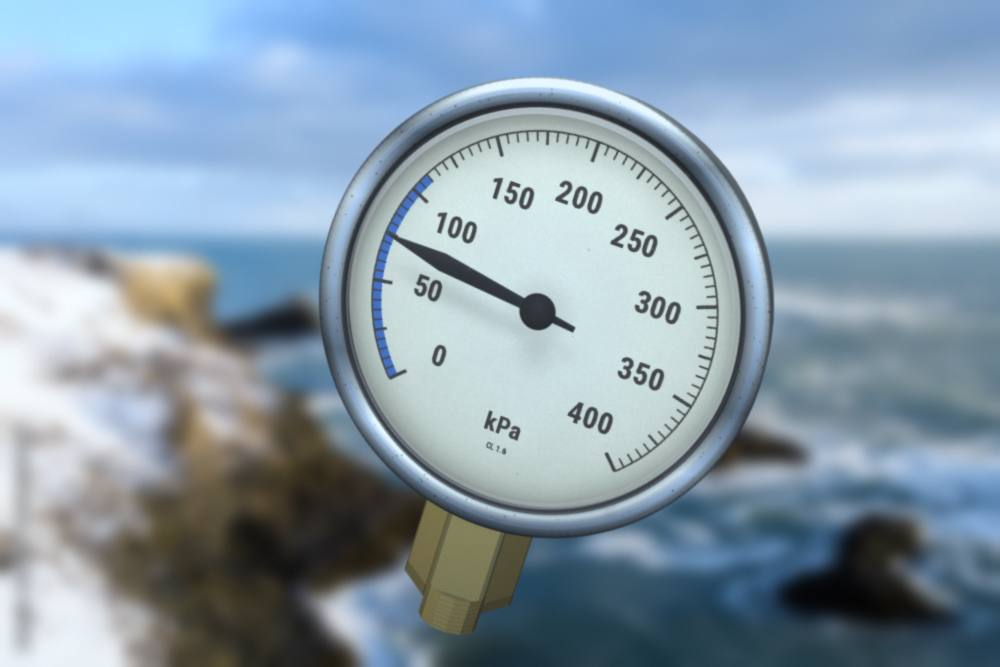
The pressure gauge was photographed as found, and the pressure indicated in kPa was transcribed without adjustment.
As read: 75 kPa
